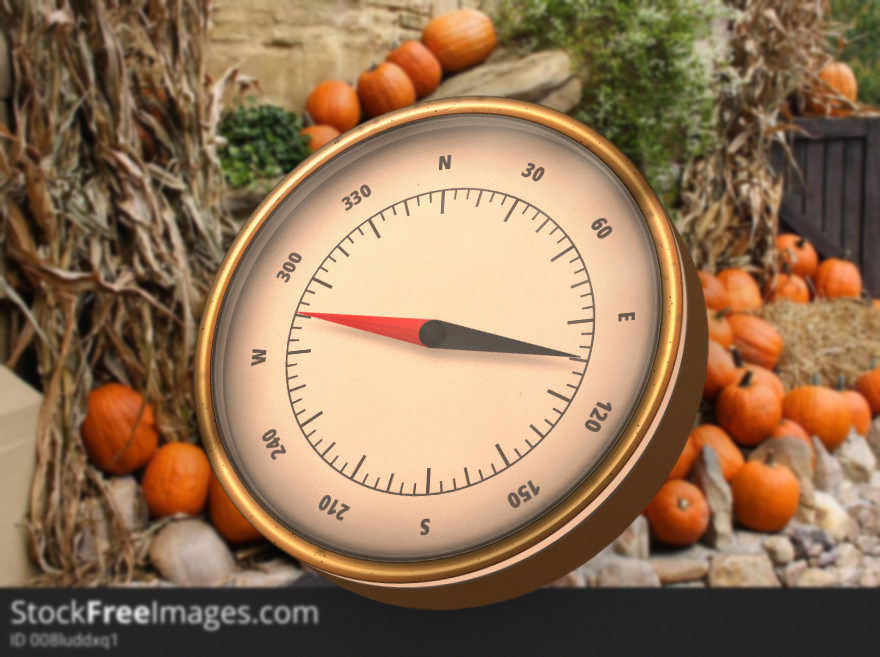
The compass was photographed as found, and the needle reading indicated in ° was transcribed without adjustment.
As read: 285 °
